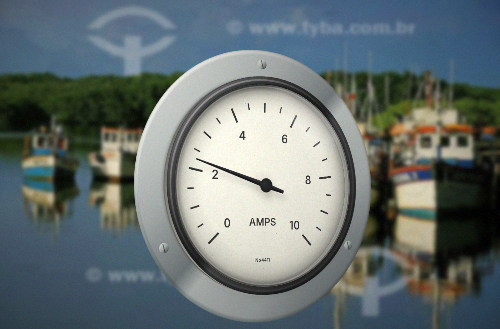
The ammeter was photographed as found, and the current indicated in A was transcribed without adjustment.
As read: 2.25 A
